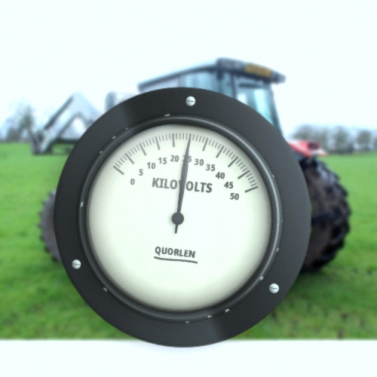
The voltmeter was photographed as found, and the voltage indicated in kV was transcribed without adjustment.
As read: 25 kV
